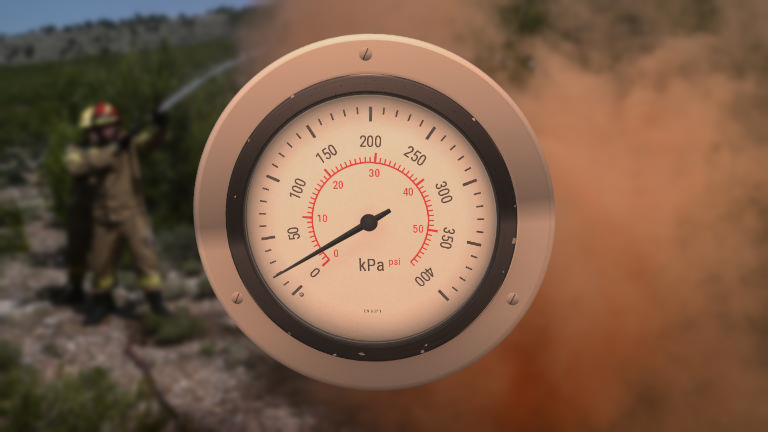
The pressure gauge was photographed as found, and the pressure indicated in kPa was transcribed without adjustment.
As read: 20 kPa
